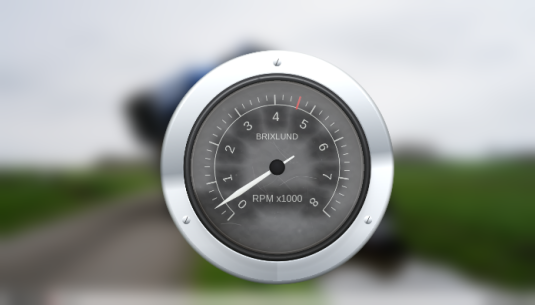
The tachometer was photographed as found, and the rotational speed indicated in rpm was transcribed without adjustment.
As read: 400 rpm
